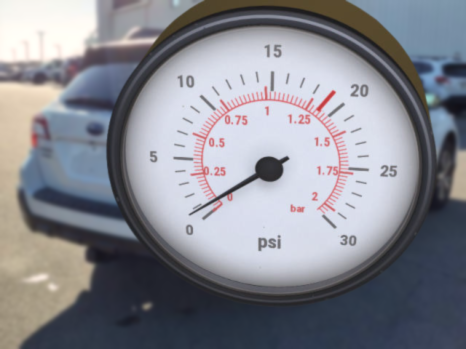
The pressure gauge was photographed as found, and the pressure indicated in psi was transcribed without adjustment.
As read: 1 psi
